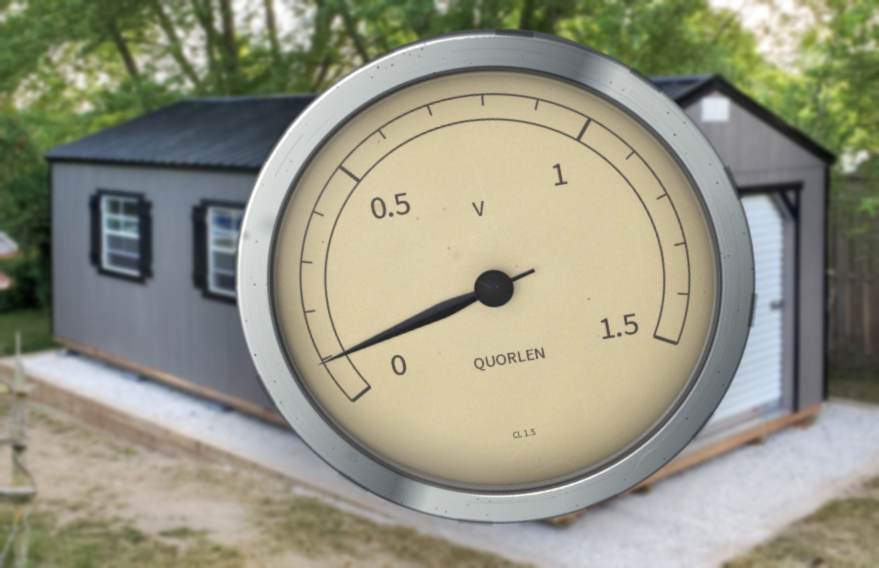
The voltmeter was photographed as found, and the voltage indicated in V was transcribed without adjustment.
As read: 0.1 V
